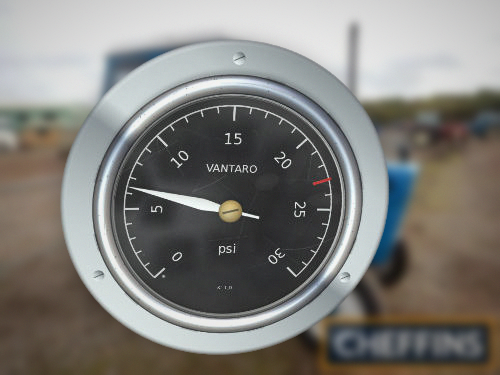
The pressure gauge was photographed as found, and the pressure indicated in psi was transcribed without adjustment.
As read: 6.5 psi
